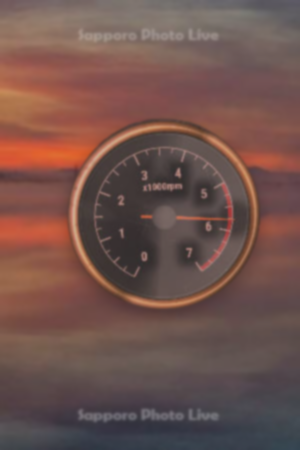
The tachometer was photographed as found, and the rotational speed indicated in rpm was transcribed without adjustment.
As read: 5750 rpm
